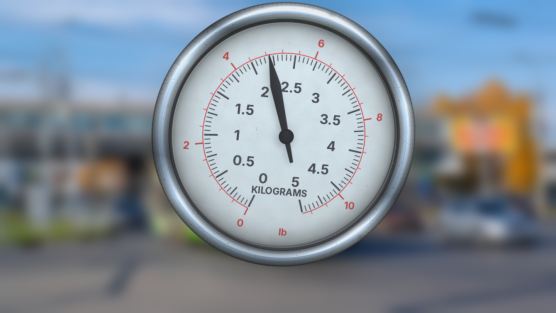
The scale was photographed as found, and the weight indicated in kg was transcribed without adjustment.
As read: 2.2 kg
